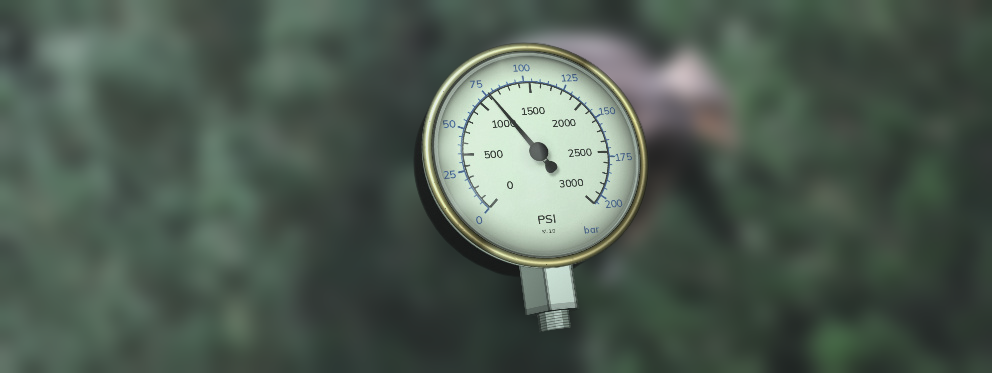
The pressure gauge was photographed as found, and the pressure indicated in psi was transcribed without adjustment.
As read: 1100 psi
